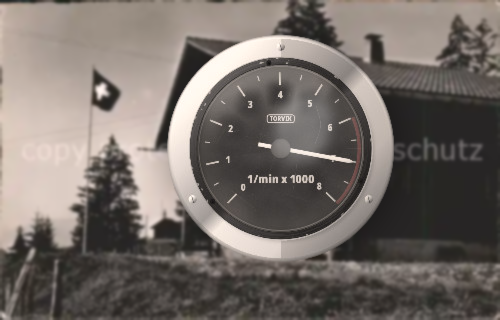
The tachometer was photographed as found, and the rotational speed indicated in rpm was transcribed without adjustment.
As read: 7000 rpm
